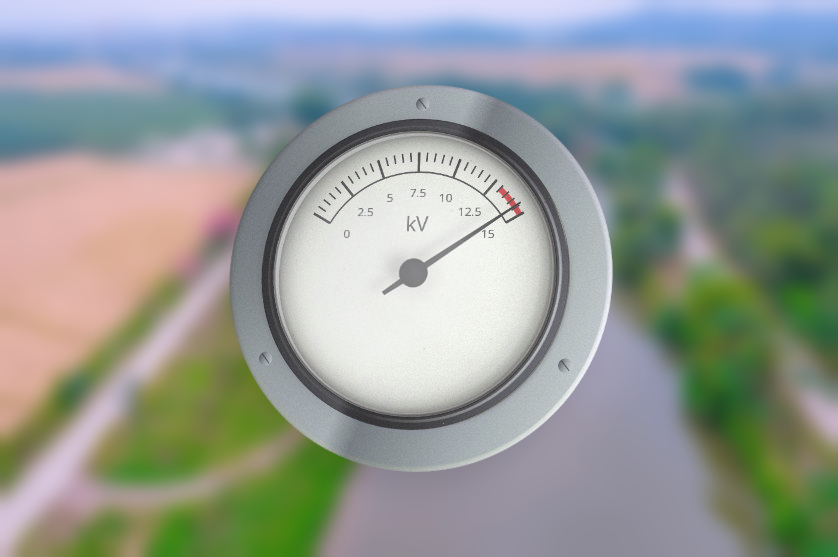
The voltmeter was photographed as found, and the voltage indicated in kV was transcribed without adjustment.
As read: 14.5 kV
